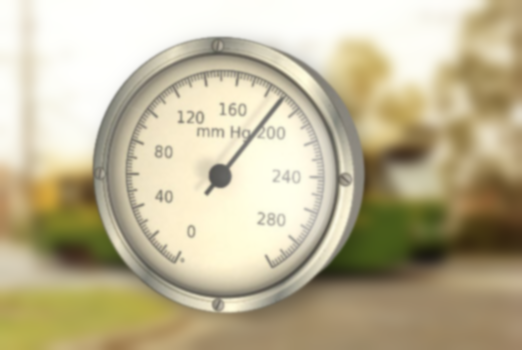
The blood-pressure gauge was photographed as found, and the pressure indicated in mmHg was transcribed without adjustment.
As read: 190 mmHg
